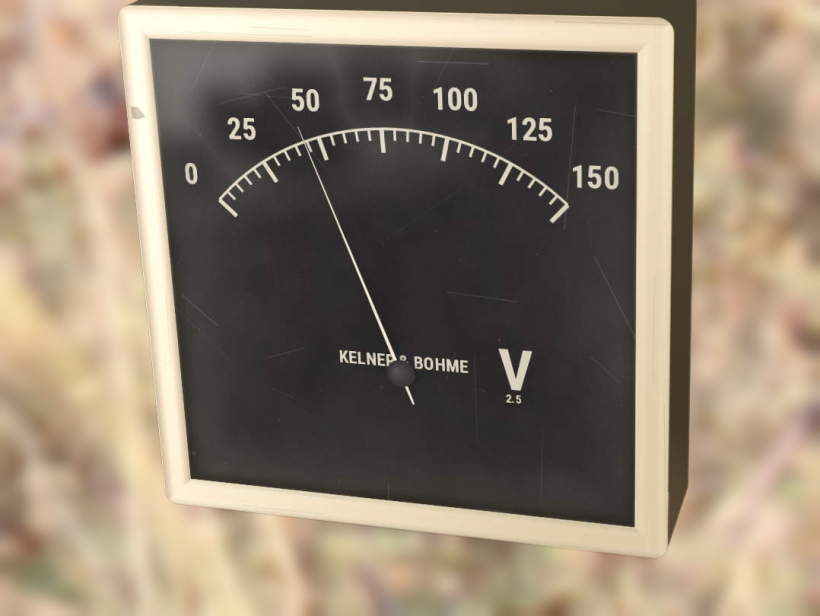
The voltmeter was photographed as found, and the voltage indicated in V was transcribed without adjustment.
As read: 45 V
